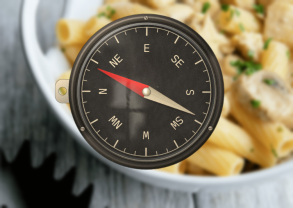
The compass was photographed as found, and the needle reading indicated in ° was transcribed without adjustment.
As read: 25 °
